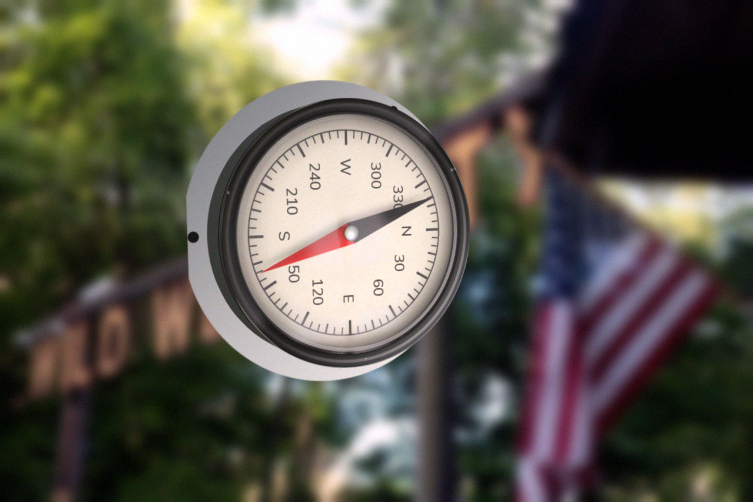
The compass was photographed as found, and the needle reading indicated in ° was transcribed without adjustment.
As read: 160 °
